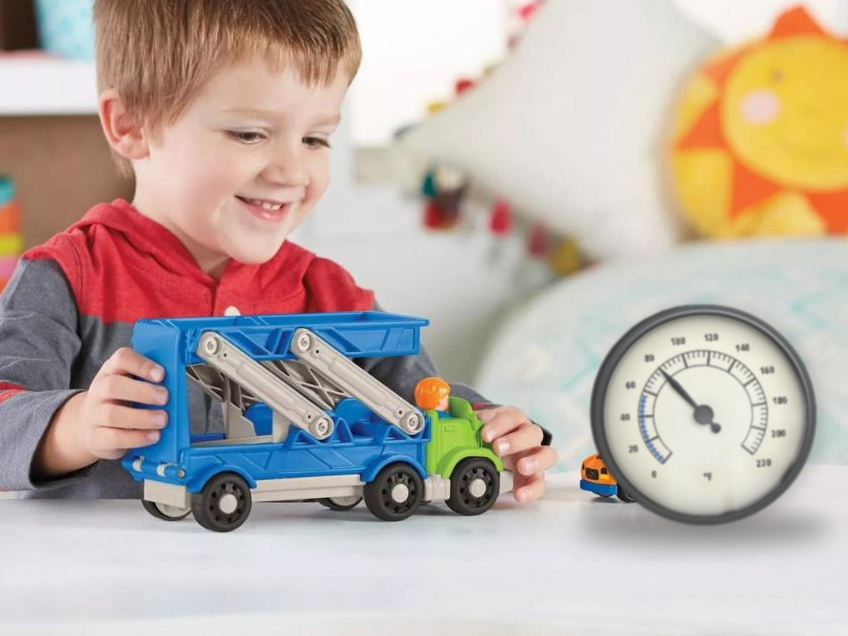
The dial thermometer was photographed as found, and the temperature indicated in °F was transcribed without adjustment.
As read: 80 °F
